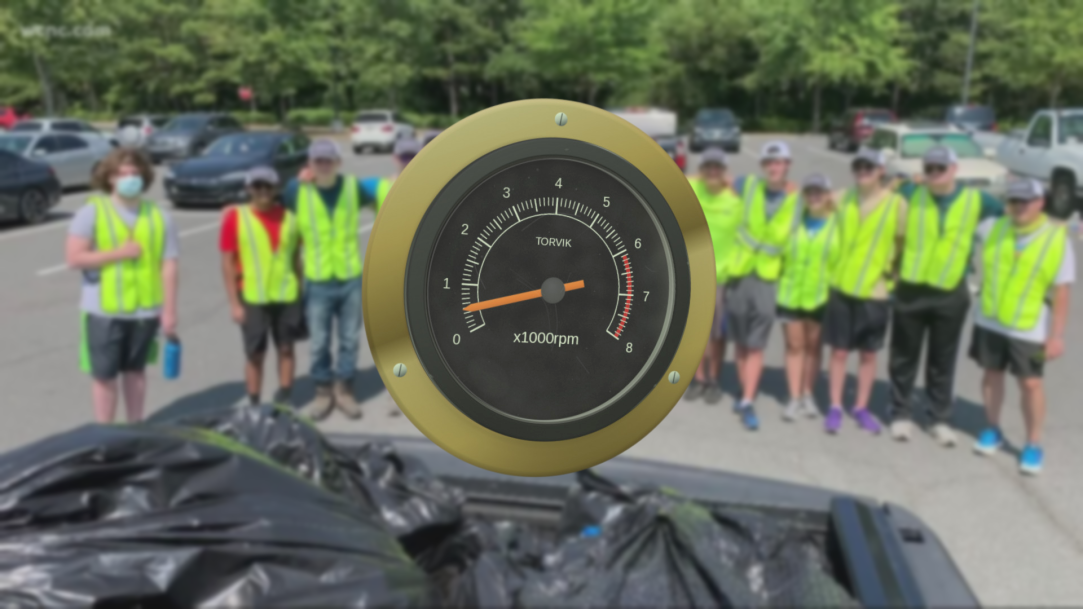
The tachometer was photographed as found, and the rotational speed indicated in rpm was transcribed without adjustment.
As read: 500 rpm
